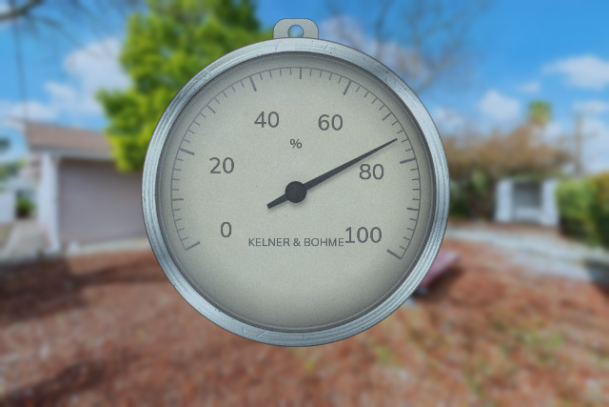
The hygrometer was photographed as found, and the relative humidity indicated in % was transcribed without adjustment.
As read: 75 %
